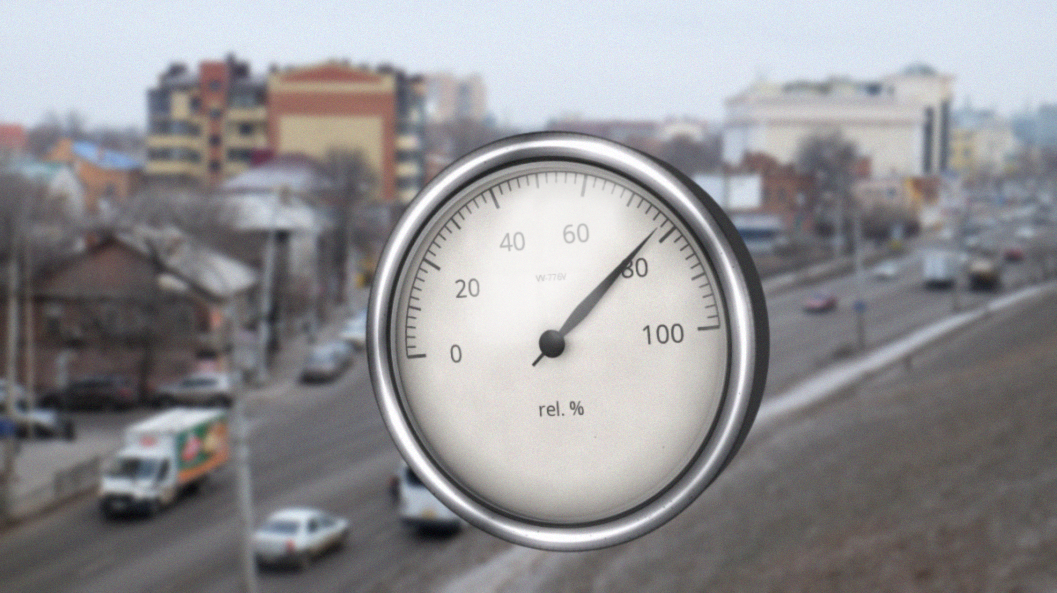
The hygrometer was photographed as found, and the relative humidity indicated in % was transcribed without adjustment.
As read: 78 %
